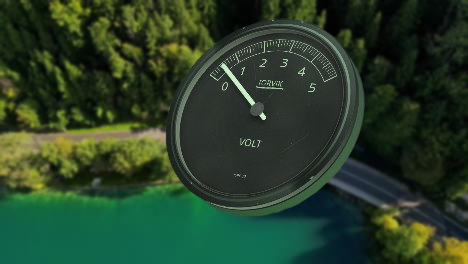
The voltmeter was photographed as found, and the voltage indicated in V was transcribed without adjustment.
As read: 0.5 V
